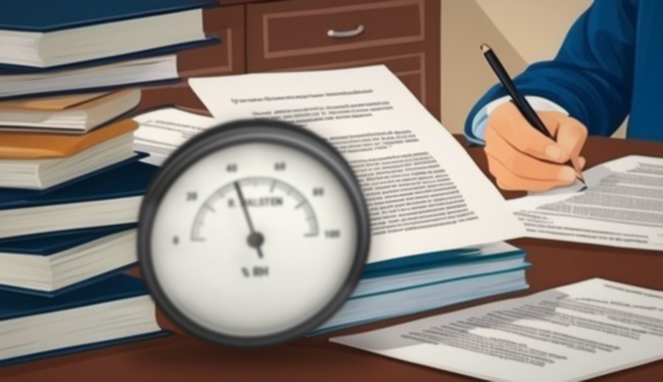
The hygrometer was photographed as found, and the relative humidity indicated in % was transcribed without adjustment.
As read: 40 %
